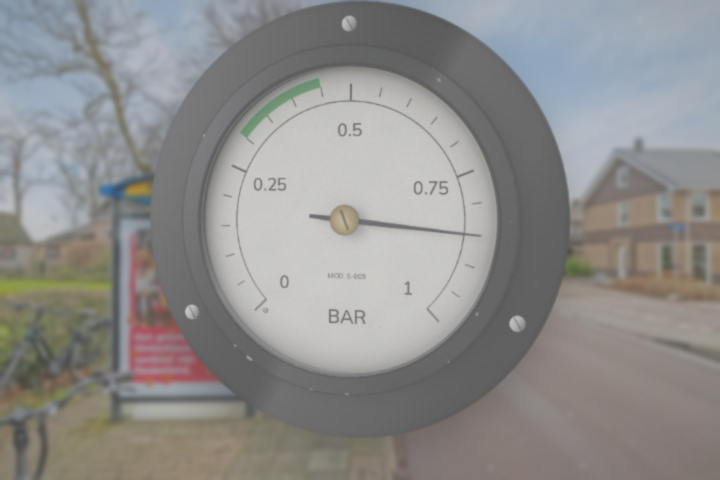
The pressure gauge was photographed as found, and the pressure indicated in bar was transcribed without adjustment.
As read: 0.85 bar
